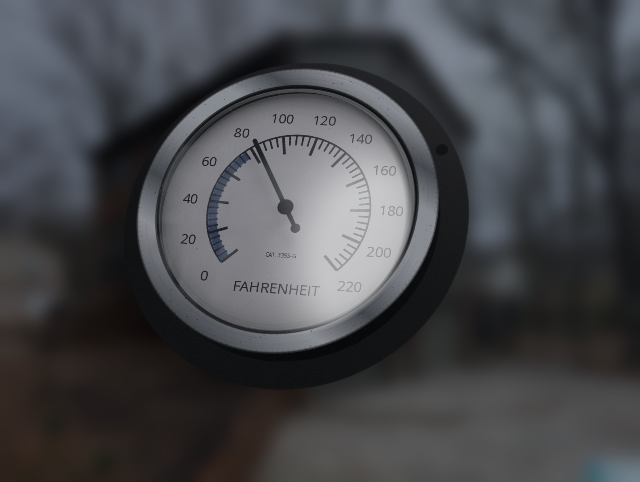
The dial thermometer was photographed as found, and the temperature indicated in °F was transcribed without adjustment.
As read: 84 °F
